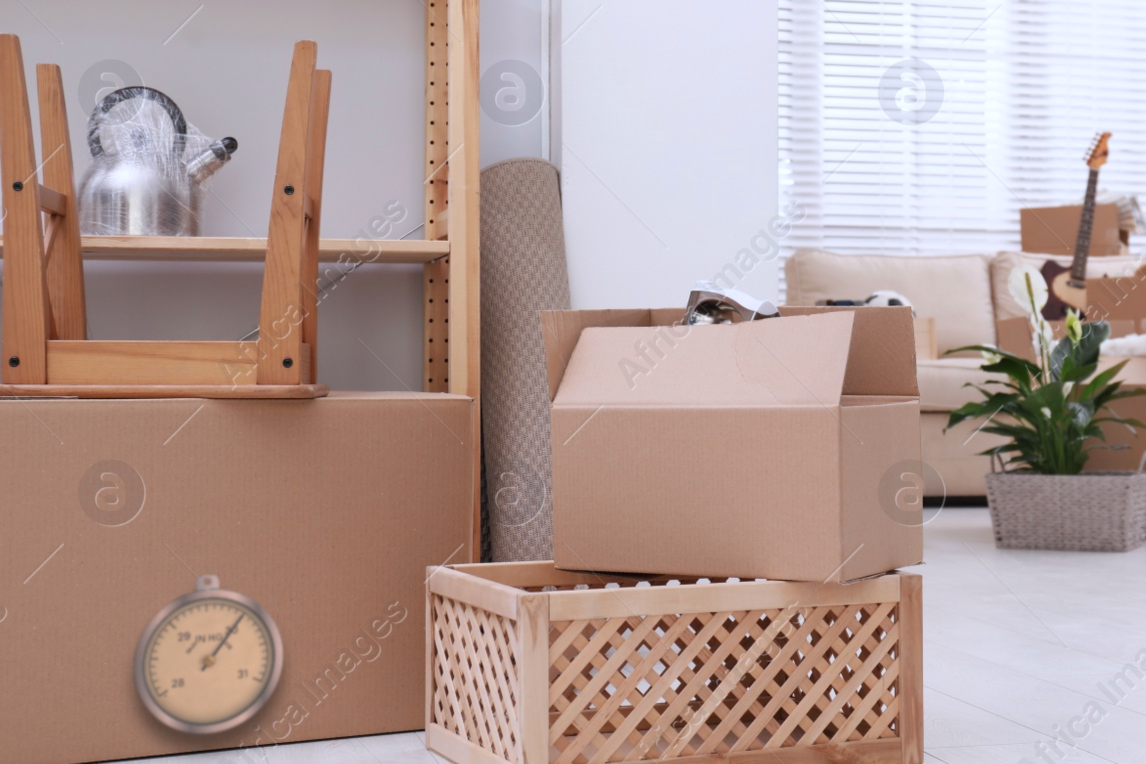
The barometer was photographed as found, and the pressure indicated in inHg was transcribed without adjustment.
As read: 30 inHg
